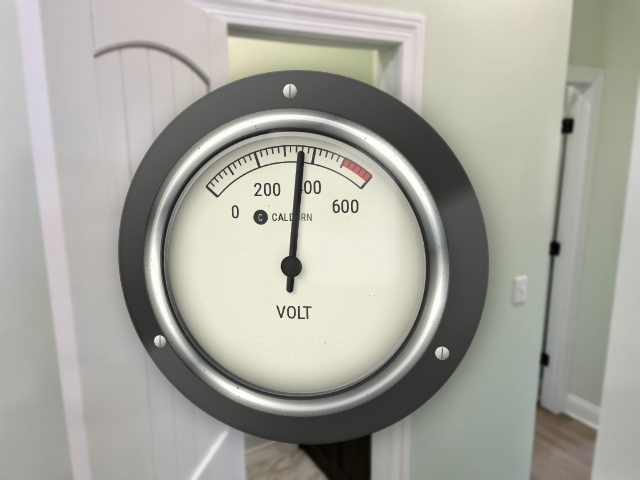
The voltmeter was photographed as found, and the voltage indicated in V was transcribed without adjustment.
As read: 360 V
